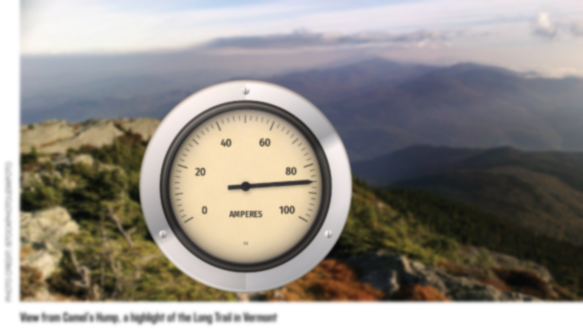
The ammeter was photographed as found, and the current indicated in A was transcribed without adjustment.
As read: 86 A
